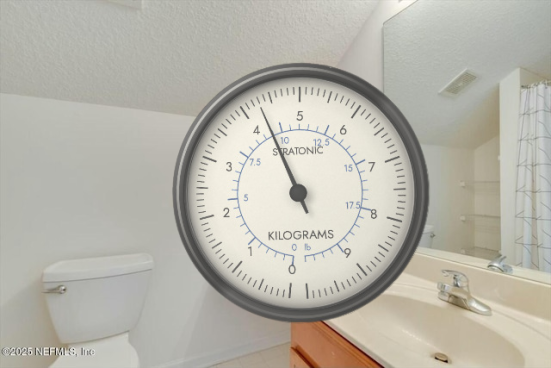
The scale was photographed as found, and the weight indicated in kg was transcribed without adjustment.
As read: 4.3 kg
